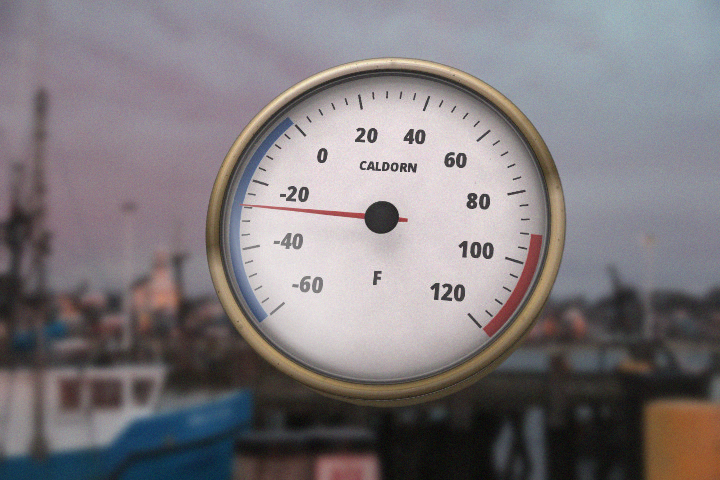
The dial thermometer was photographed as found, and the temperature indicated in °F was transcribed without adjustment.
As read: -28 °F
